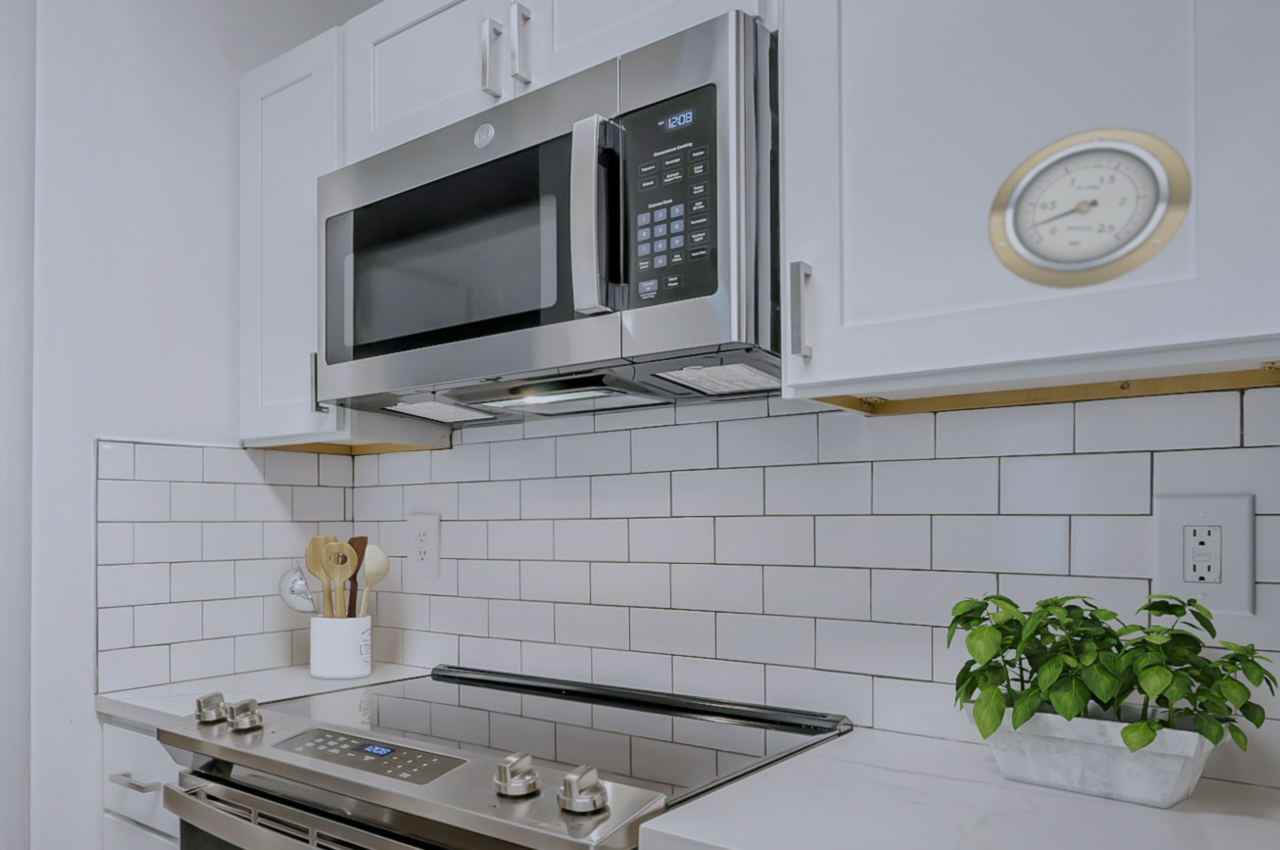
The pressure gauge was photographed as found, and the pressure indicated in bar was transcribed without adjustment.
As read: 0.2 bar
